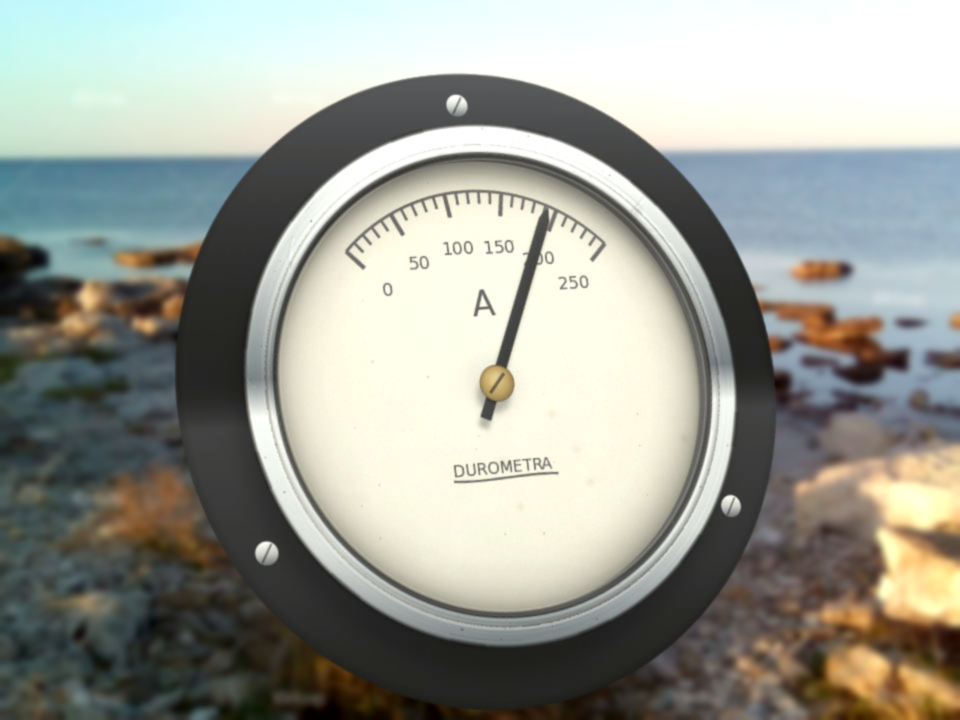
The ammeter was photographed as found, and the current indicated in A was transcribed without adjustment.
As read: 190 A
